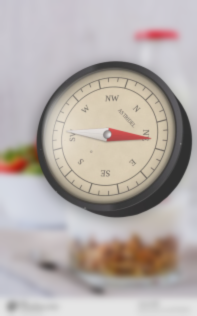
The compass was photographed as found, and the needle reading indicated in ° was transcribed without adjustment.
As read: 50 °
